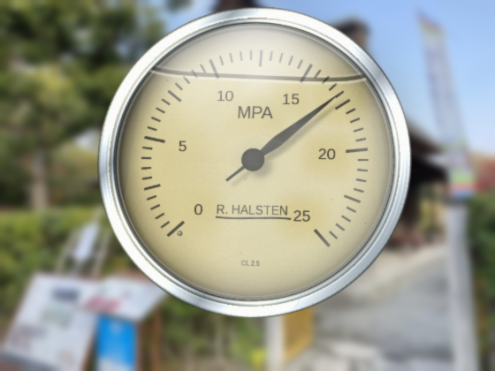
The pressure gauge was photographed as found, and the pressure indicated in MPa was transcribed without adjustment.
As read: 17 MPa
